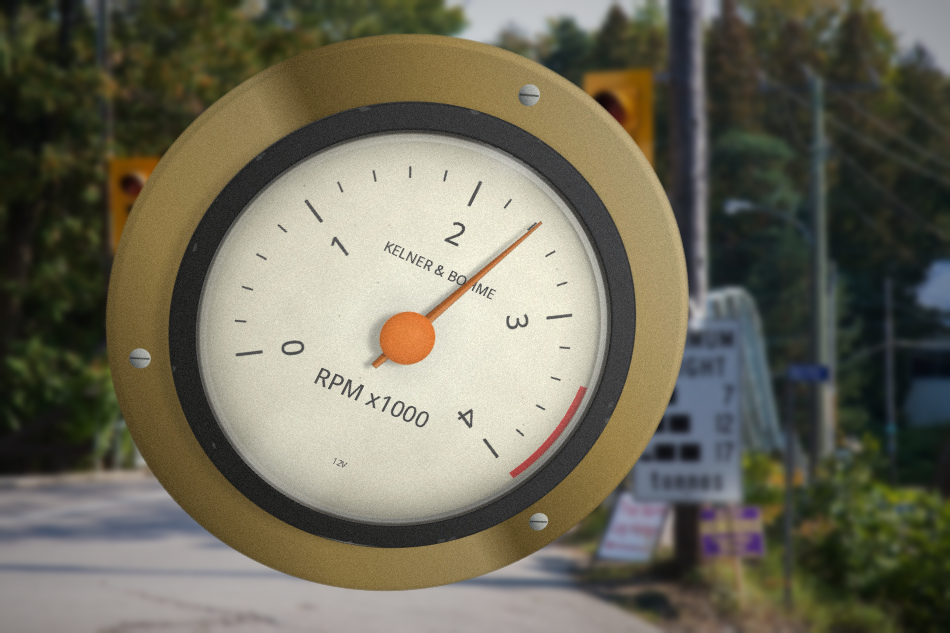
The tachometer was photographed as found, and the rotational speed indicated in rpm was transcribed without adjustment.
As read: 2400 rpm
